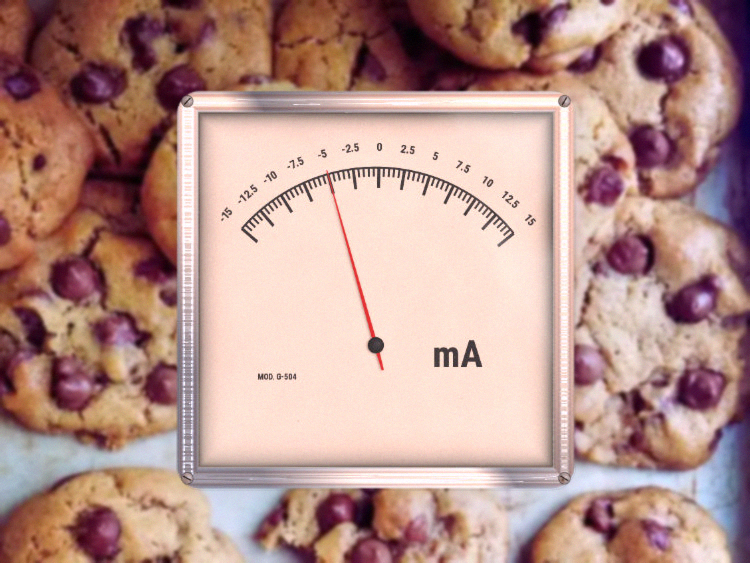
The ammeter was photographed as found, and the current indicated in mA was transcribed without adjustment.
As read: -5 mA
